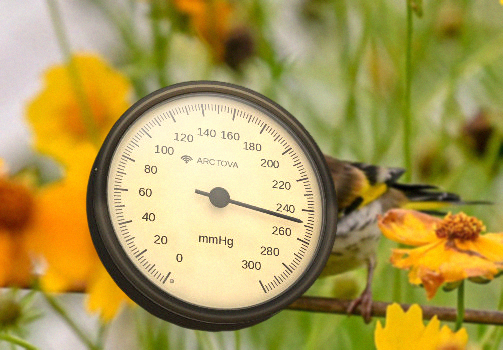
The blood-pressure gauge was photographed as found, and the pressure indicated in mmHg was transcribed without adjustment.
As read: 250 mmHg
